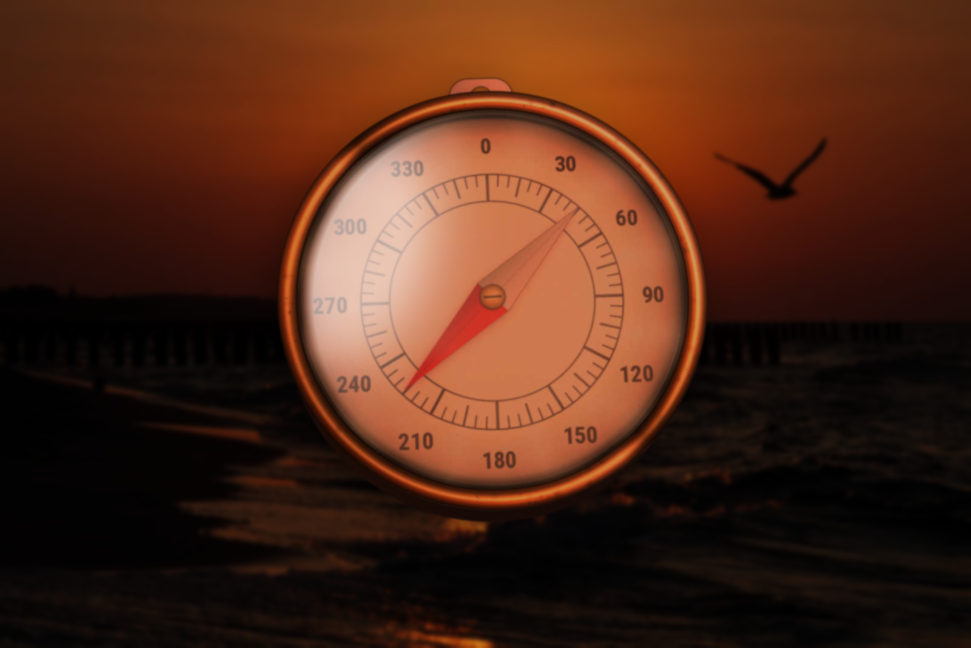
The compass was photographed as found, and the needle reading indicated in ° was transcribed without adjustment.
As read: 225 °
